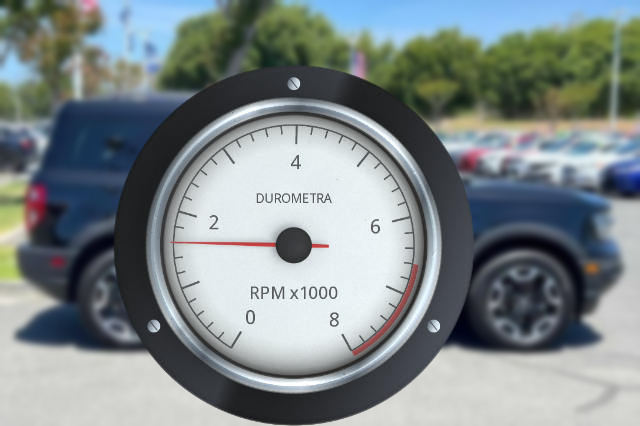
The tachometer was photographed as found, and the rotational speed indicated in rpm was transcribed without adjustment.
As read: 1600 rpm
